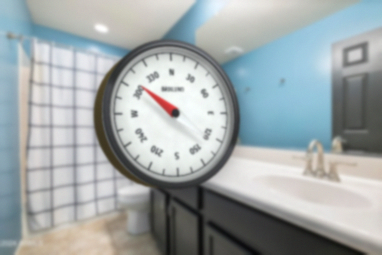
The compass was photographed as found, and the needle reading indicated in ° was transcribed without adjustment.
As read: 307.5 °
